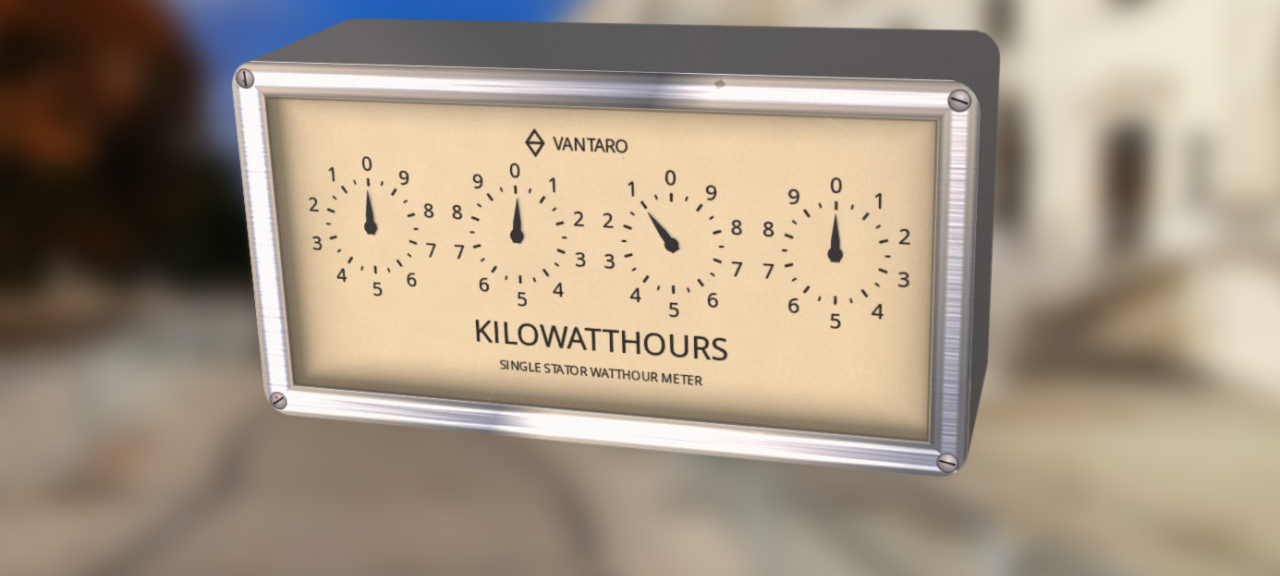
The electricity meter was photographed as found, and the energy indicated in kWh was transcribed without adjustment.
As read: 10 kWh
